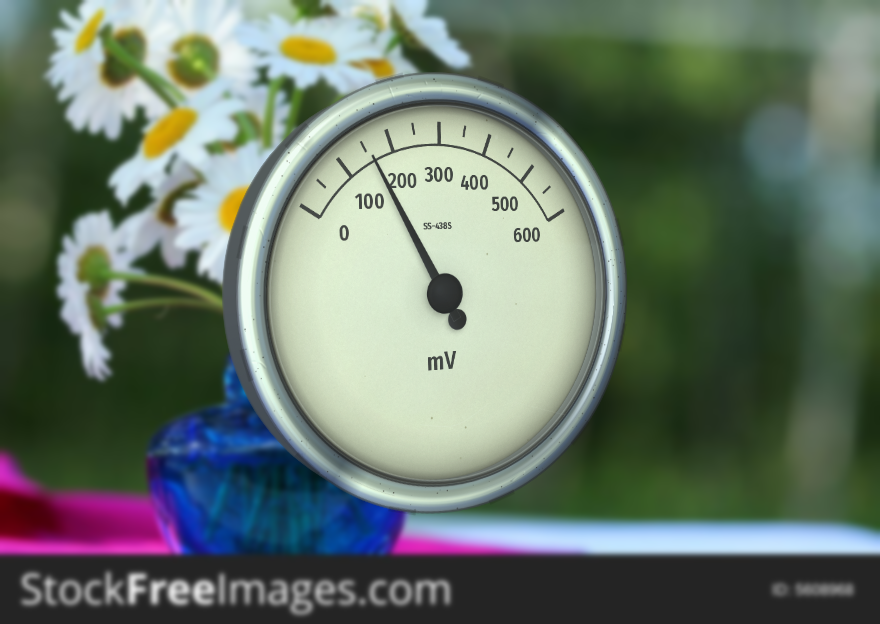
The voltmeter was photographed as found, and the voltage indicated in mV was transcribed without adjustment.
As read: 150 mV
